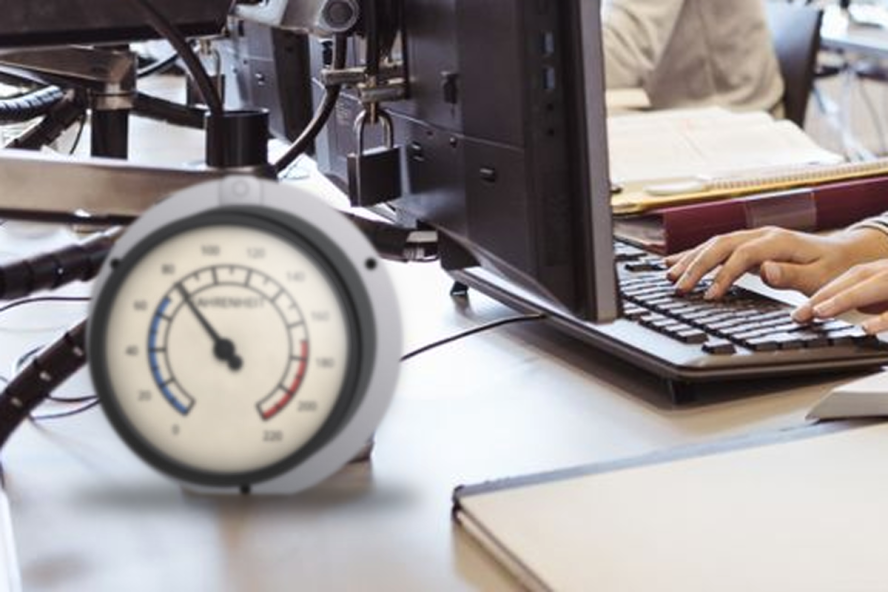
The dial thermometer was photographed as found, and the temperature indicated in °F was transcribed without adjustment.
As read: 80 °F
